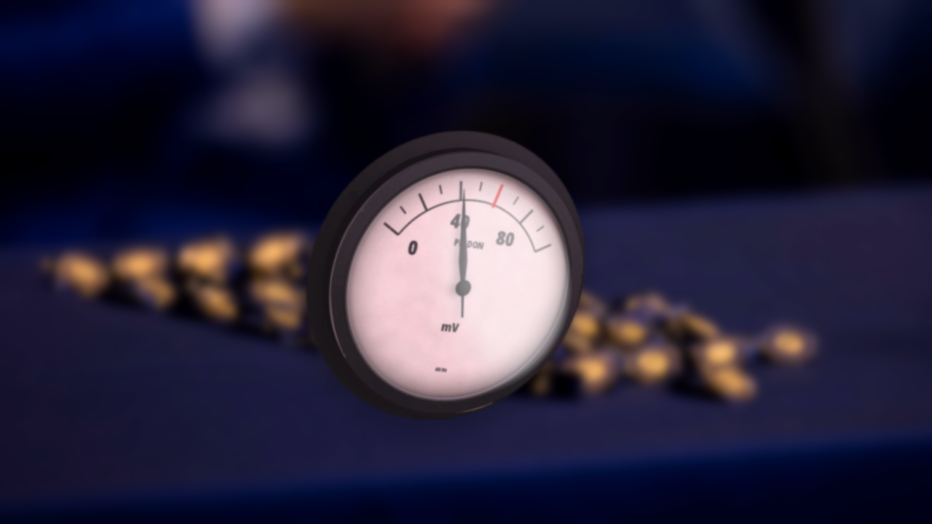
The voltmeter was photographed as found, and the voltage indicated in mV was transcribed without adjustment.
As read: 40 mV
